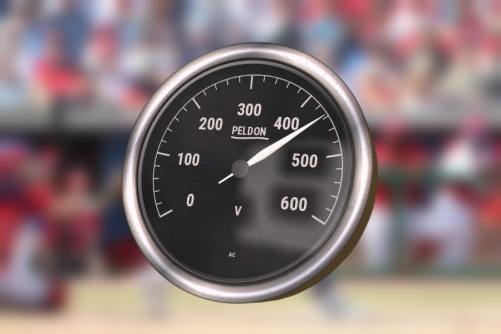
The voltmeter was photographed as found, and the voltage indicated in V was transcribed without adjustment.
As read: 440 V
